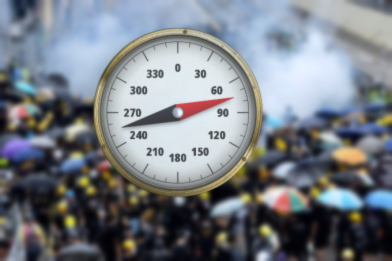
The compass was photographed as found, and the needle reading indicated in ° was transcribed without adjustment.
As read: 75 °
